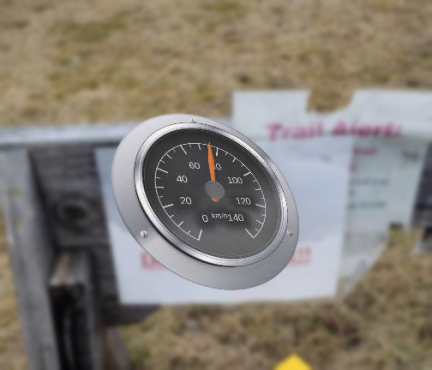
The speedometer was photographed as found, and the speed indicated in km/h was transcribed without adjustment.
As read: 75 km/h
